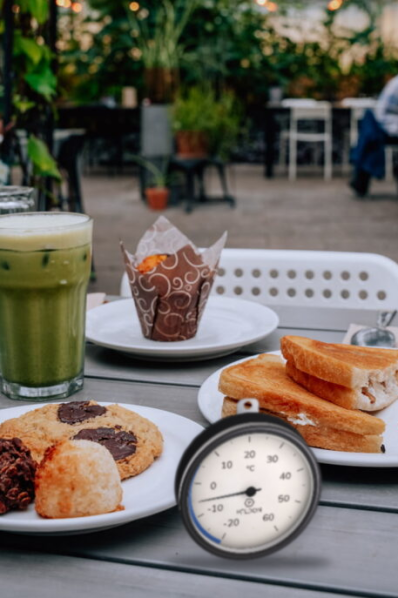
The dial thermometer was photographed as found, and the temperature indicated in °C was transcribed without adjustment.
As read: -5 °C
